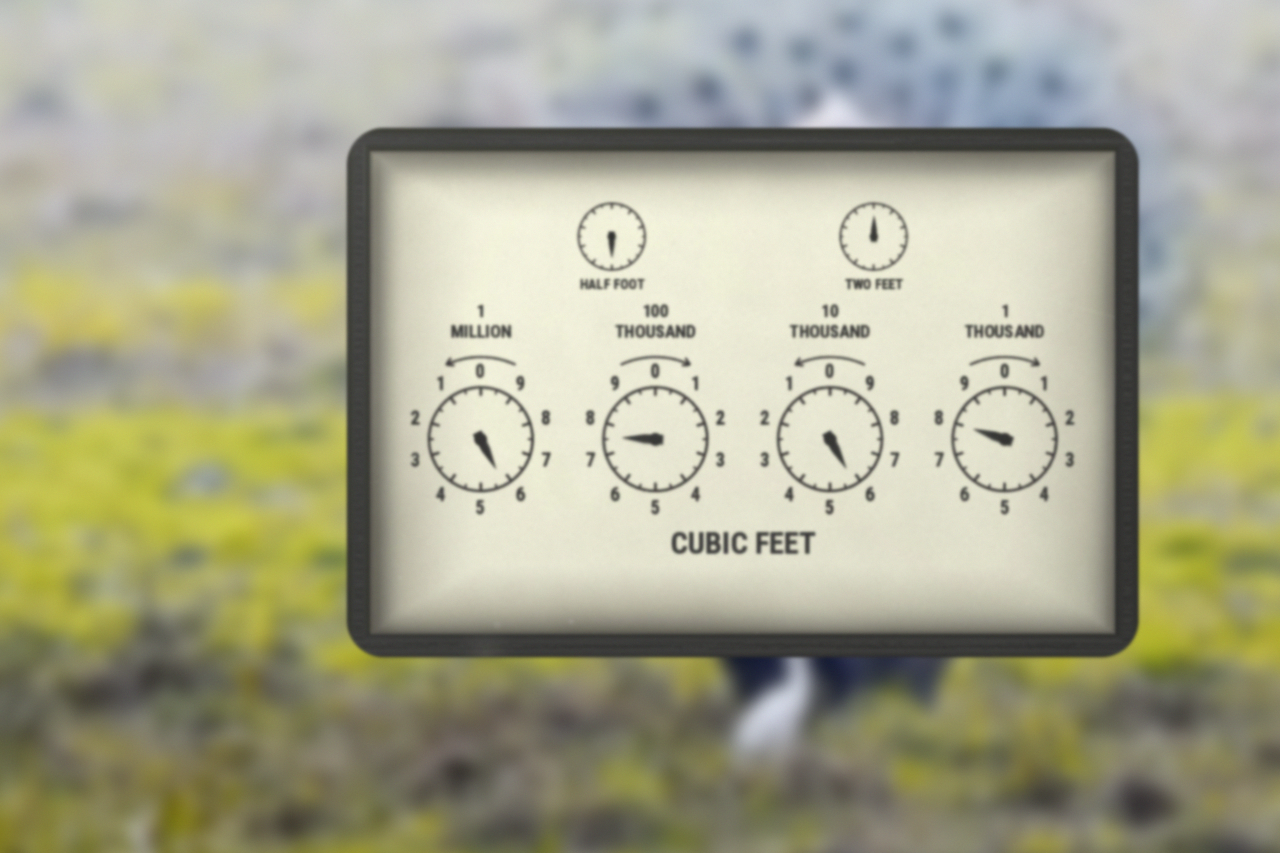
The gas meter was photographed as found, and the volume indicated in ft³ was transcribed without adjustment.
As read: 575800 ft³
